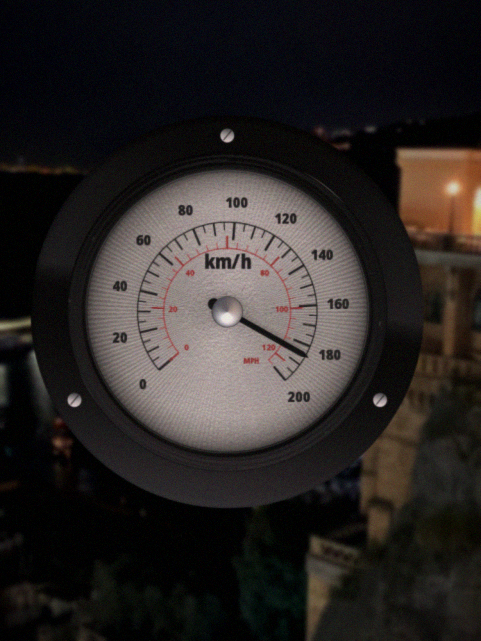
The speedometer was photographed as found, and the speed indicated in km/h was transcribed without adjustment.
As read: 185 km/h
